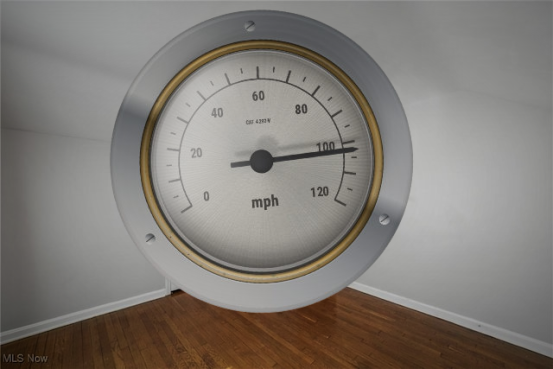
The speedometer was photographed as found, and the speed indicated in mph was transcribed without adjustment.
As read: 102.5 mph
